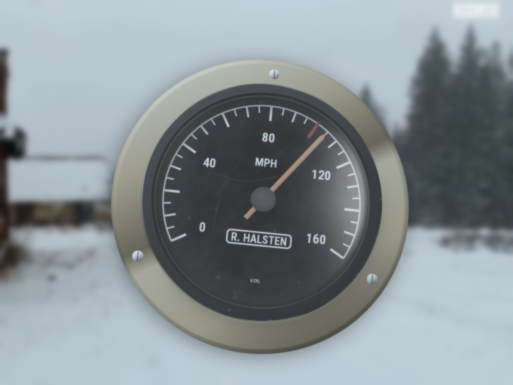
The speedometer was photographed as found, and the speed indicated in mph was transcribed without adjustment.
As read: 105 mph
